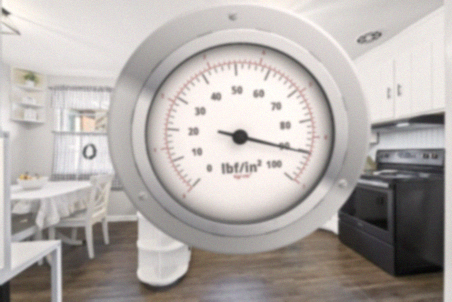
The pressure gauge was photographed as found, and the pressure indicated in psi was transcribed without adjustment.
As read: 90 psi
